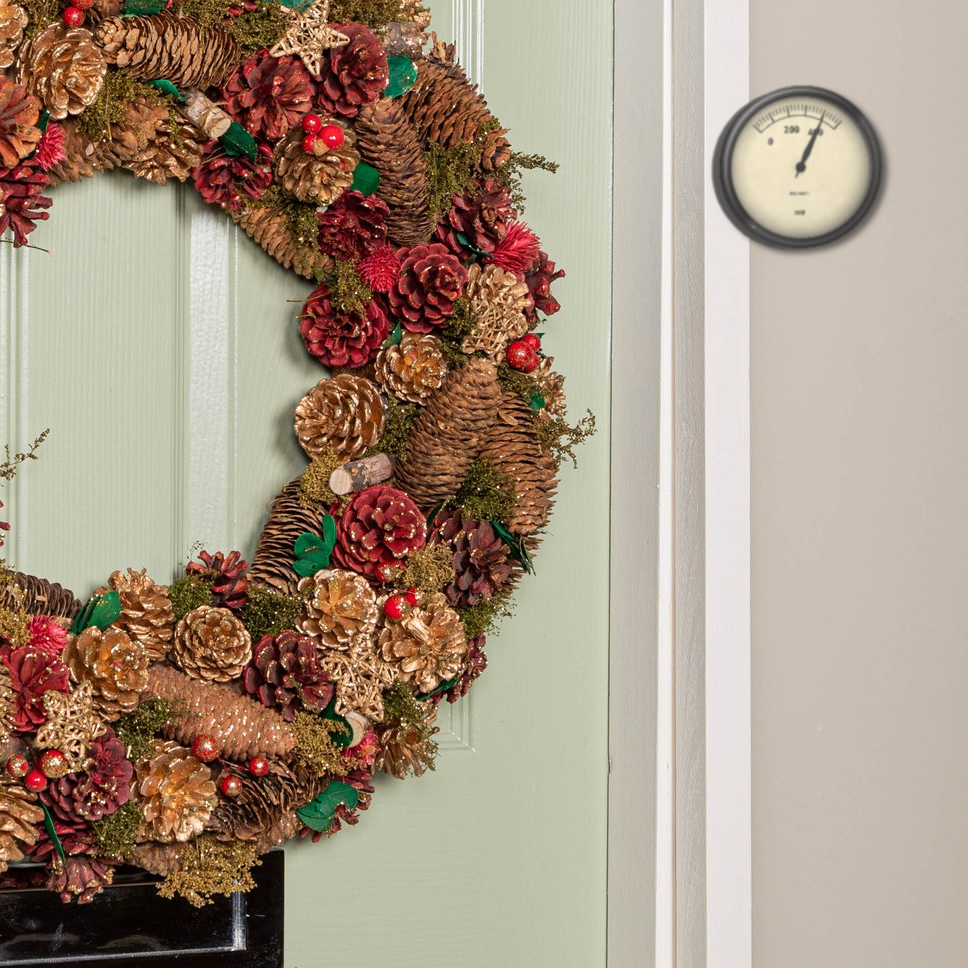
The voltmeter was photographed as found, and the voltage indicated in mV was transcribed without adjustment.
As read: 400 mV
